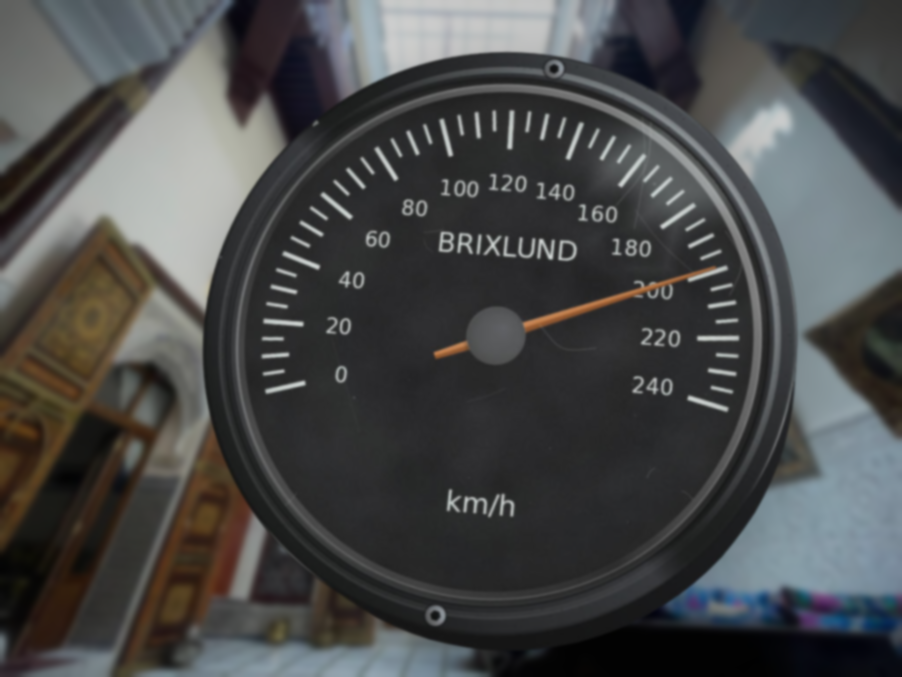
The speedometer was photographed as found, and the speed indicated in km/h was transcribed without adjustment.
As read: 200 km/h
